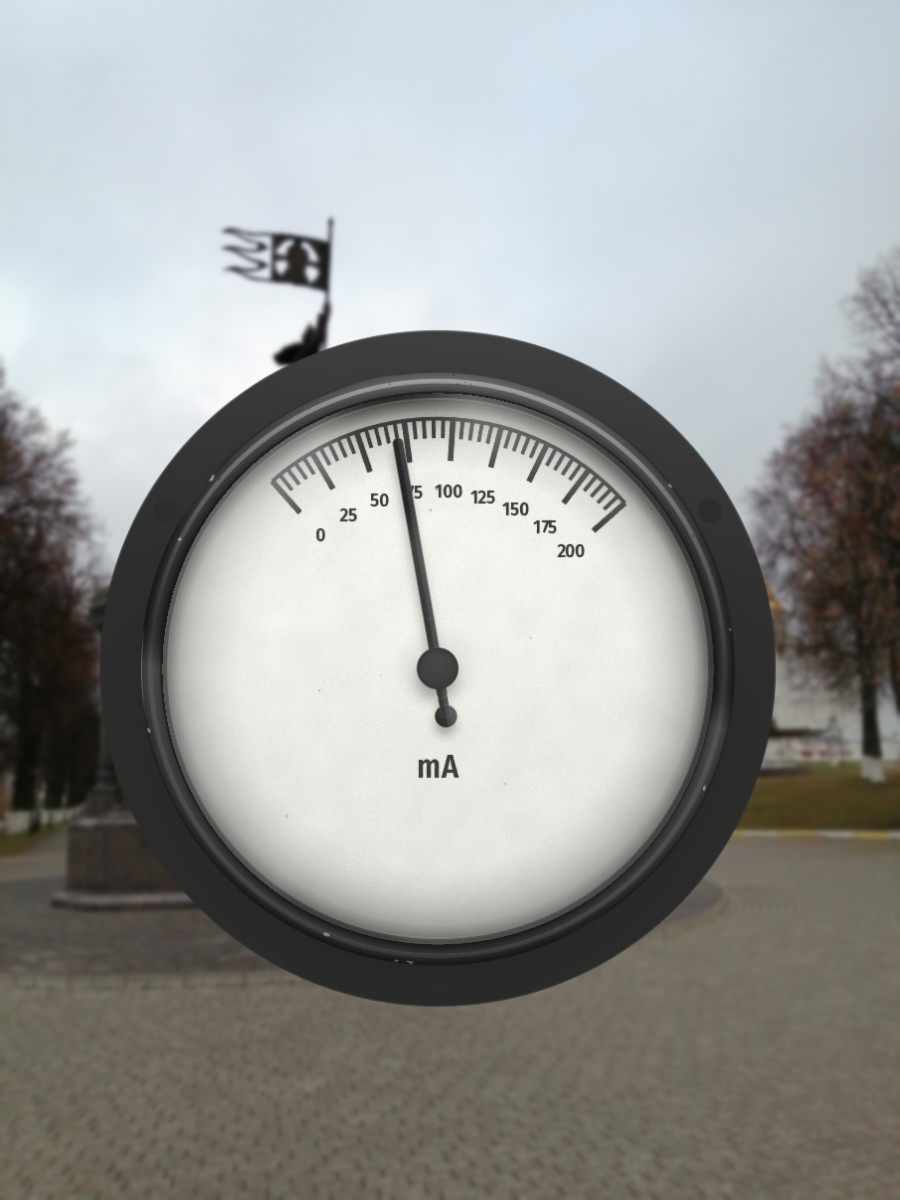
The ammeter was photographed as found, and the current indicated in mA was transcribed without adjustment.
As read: 70 mA
